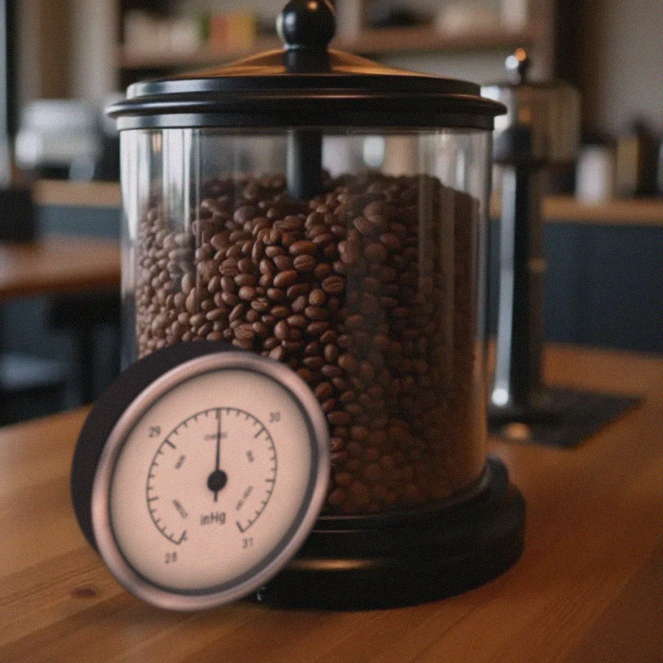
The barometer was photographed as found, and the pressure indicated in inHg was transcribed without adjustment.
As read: 29.5 inHg
